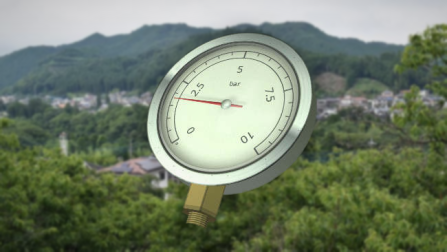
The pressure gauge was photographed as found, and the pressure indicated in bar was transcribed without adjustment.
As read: 1.75 bar
